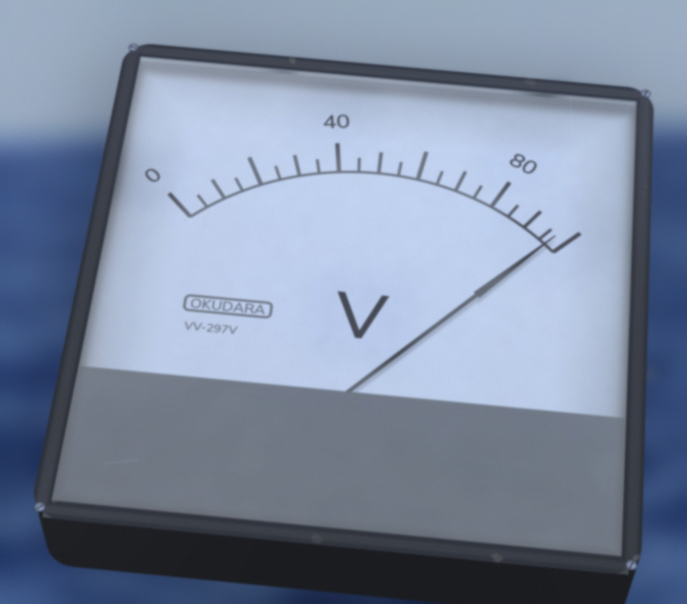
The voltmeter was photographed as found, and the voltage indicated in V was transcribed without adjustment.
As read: 97.5 V
